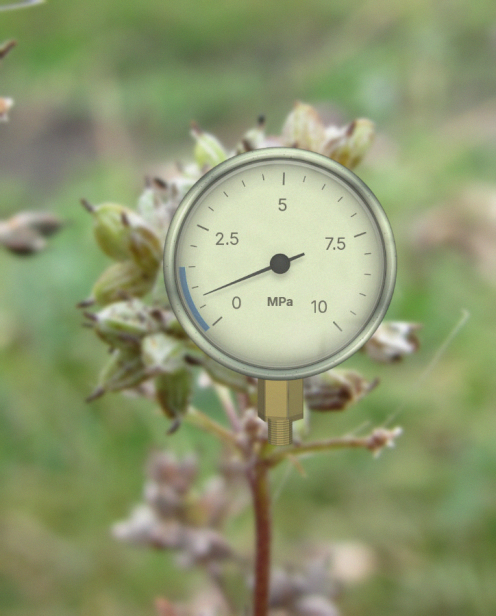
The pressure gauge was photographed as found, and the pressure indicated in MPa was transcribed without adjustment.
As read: 0.75 MPa
